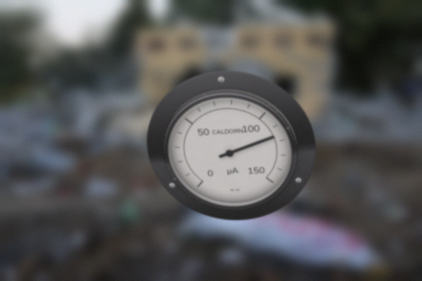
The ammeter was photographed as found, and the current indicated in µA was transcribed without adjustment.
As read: 115 µA
